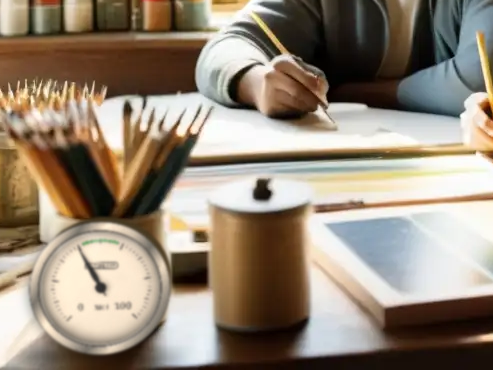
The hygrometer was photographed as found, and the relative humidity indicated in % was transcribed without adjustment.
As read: 40 %
